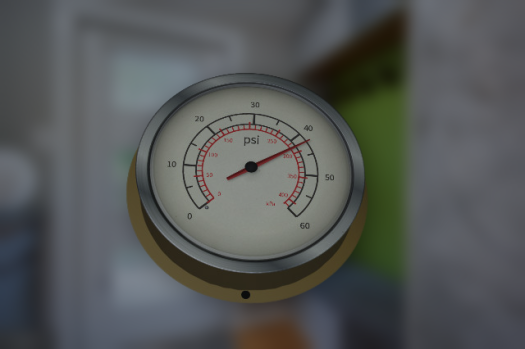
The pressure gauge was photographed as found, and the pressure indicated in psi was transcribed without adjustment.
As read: 42.5 psi
